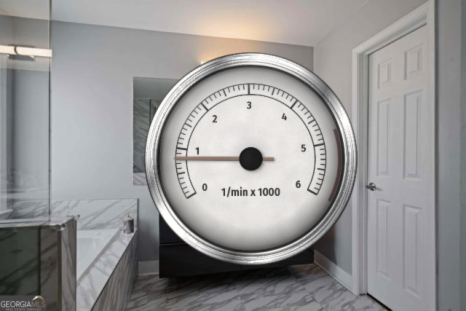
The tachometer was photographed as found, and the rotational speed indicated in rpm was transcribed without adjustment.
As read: 800 rpm
